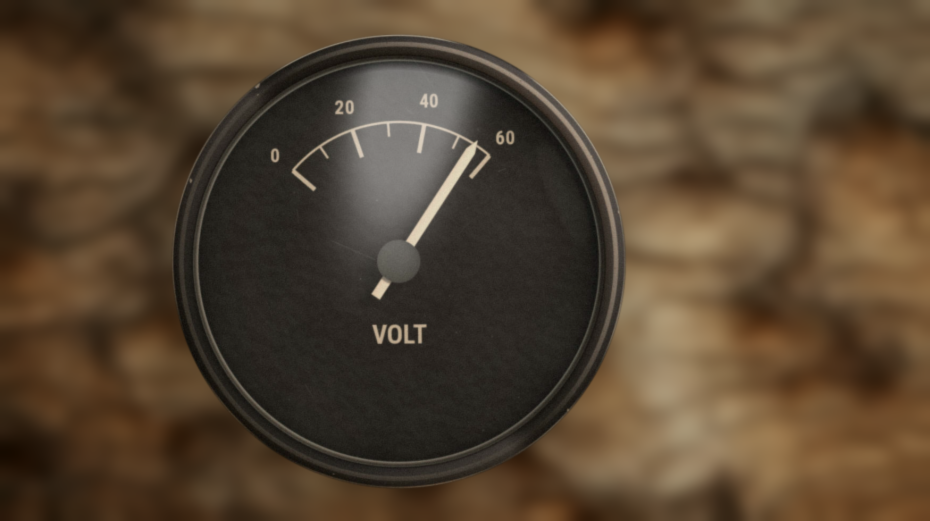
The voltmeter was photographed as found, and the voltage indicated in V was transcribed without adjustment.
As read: 55 V
